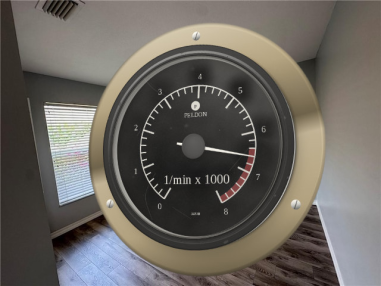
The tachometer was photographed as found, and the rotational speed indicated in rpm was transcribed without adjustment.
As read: 6600 rpm
